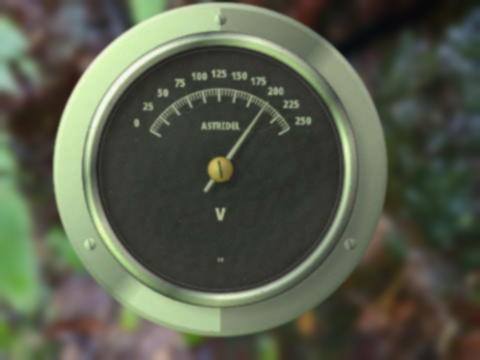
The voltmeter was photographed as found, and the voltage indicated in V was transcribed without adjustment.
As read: 200 V
